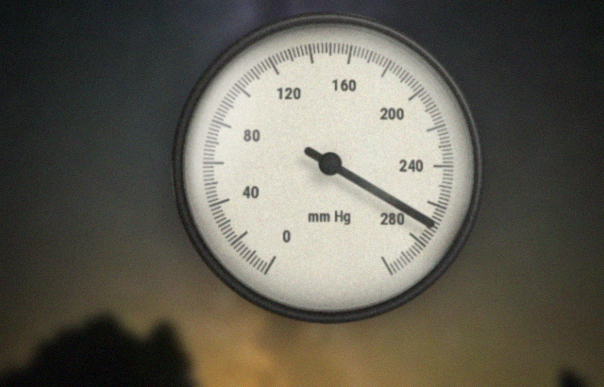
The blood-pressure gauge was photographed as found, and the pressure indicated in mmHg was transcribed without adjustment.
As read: 270 mmHg
